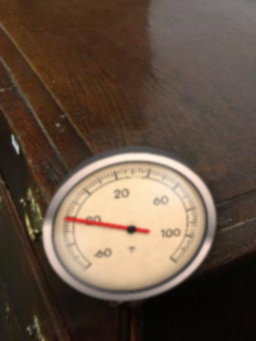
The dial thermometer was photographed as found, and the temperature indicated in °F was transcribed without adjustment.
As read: -20 °F
